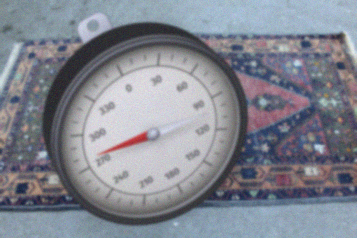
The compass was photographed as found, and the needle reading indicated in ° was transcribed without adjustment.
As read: 280 °
